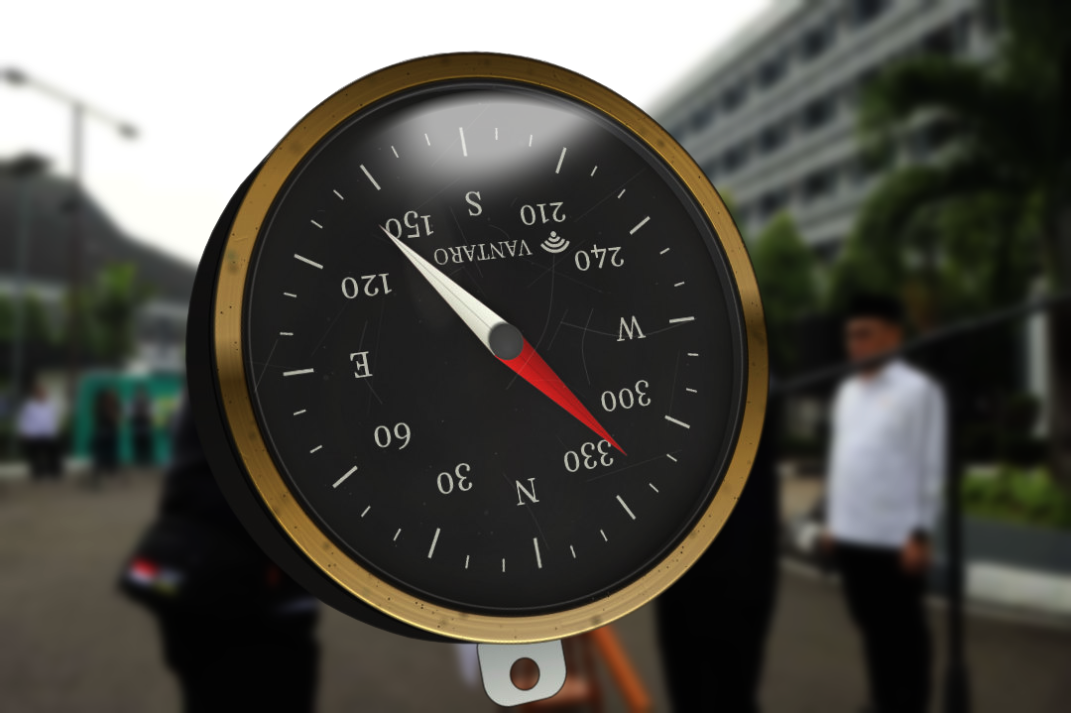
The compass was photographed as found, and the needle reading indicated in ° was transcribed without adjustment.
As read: 320 °
